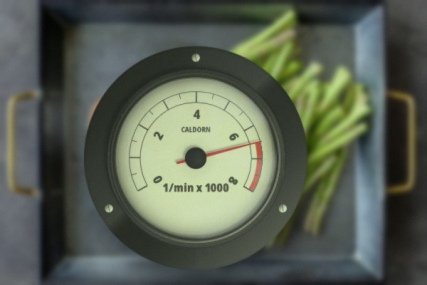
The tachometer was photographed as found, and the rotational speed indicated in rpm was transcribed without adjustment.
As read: 6500 rpm
